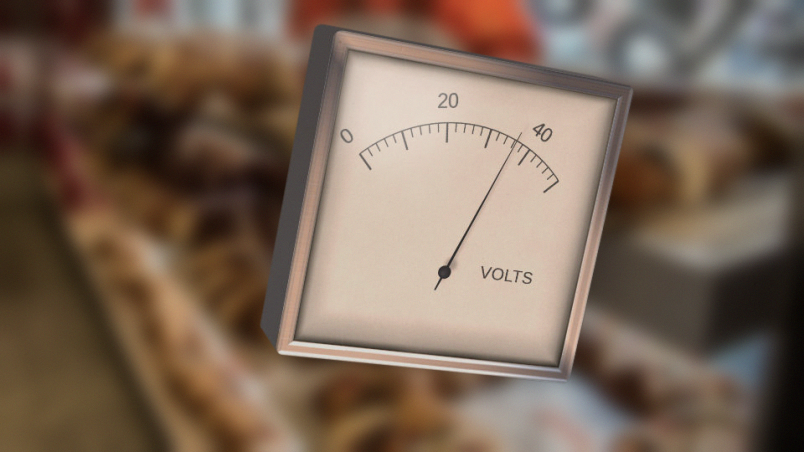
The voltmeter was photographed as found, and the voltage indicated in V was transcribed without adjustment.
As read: 36 V
